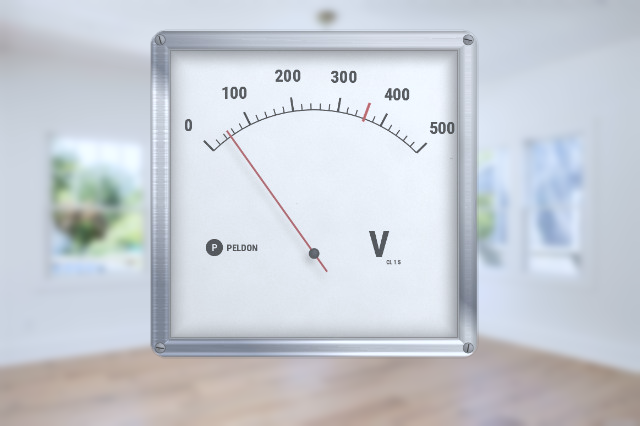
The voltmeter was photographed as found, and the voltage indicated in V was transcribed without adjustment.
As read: 50 V
